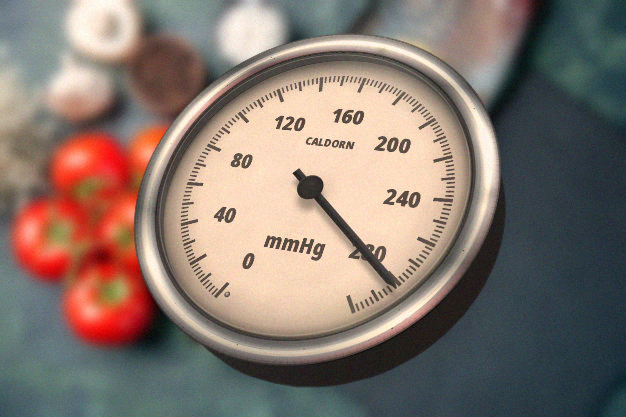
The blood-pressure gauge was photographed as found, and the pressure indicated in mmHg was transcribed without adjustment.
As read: 282 mmHg
